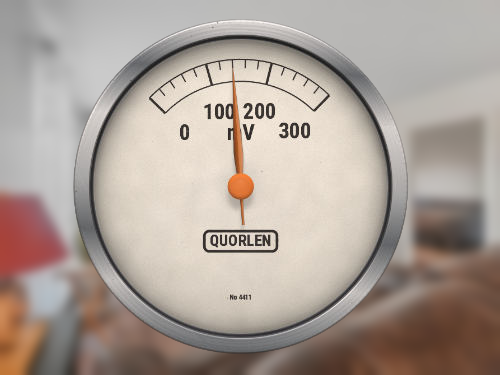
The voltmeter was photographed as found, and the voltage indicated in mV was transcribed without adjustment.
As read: 140 mV
